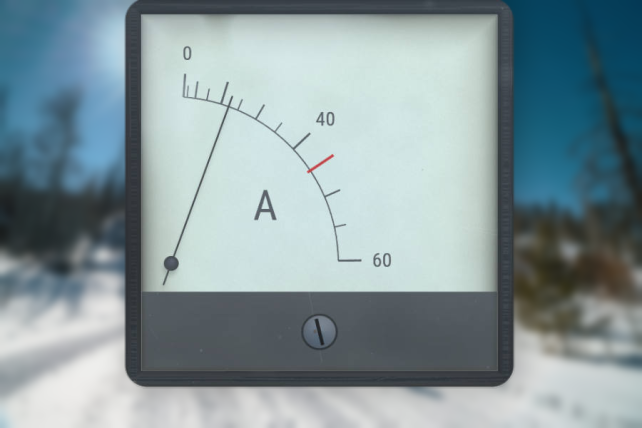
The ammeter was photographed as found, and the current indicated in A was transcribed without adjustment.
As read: 22.5 A
